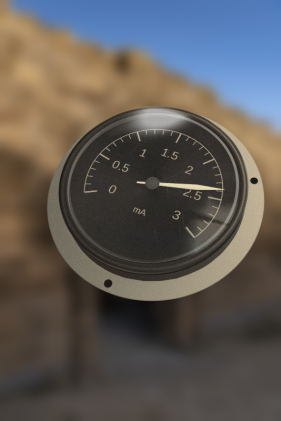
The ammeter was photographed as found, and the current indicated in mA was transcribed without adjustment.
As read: 2.4 mA
